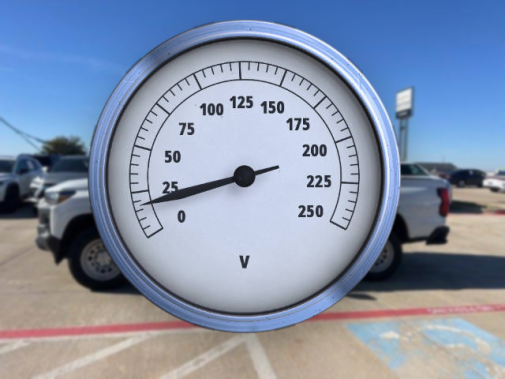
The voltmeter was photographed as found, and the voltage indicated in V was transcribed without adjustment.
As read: 17.5 V
